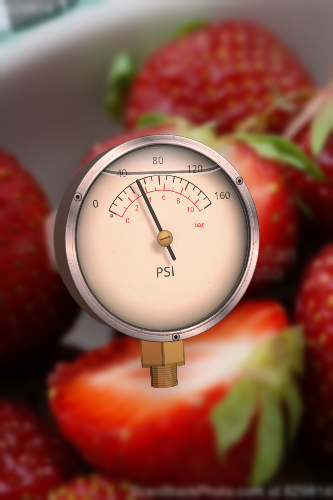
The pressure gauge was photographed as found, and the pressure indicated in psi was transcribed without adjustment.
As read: 50 psi
